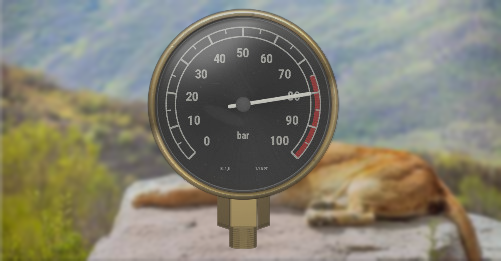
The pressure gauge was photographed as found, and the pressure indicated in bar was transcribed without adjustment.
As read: 80 bar
